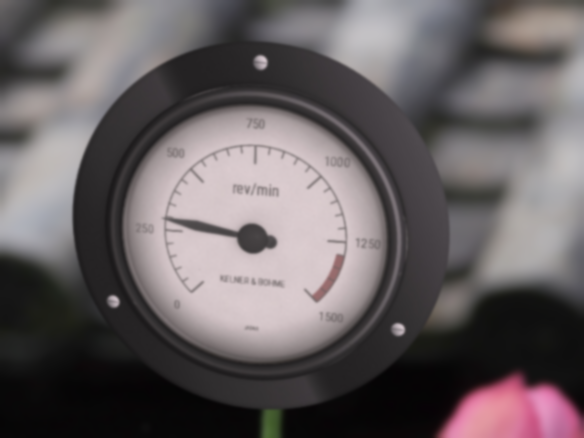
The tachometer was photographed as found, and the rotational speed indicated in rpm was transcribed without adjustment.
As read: 300 rpm
